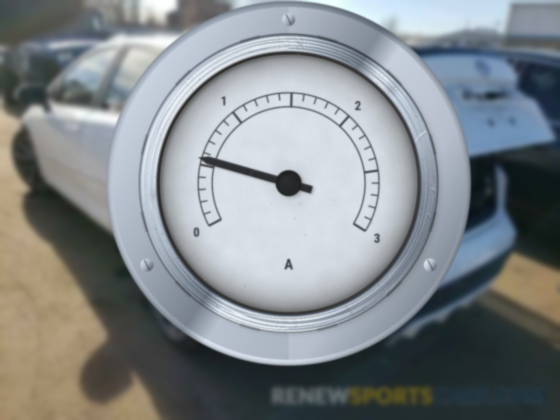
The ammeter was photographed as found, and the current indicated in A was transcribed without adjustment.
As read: 0.55 A
